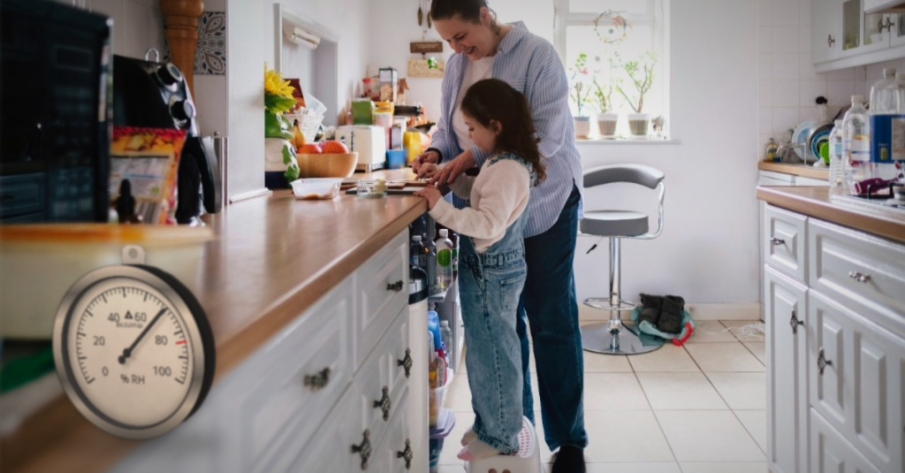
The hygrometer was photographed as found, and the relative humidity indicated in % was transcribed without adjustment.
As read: 70 %
